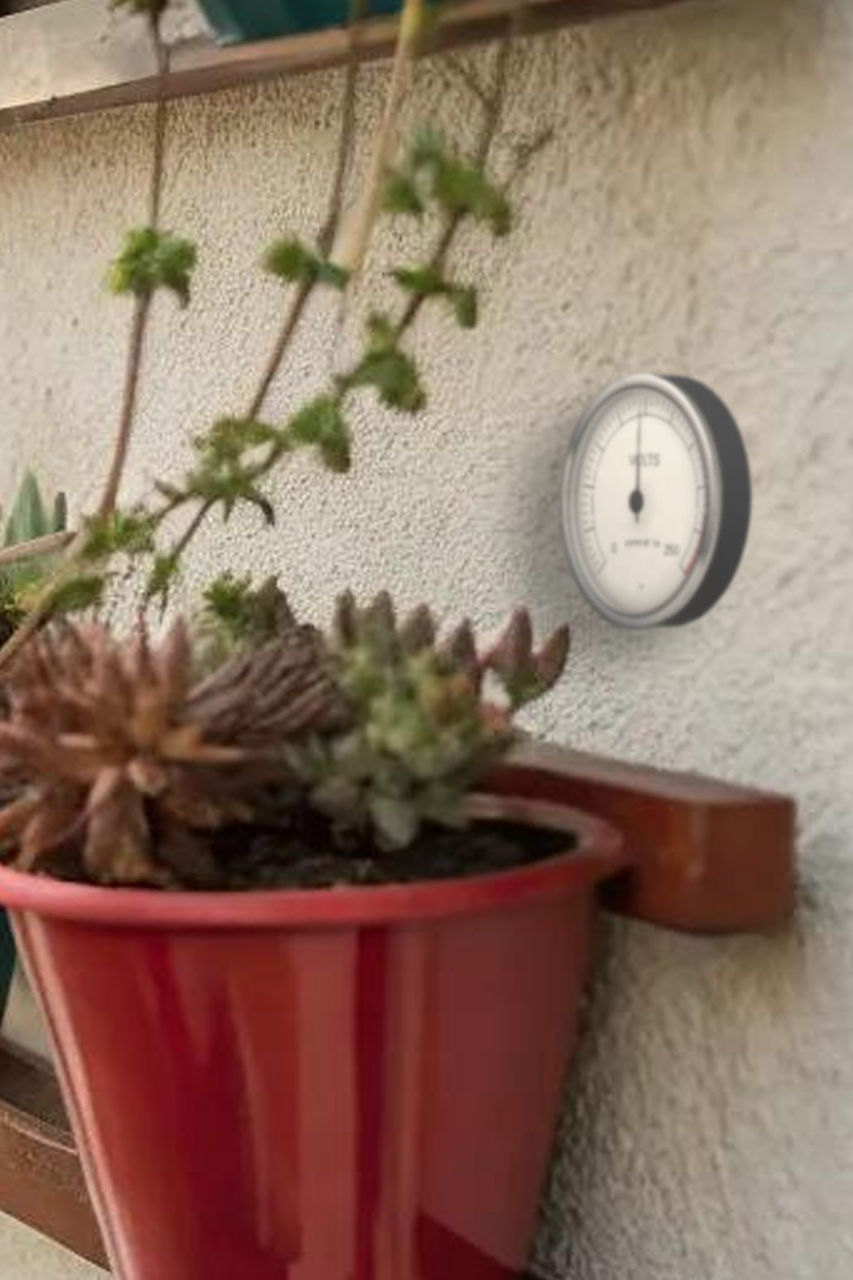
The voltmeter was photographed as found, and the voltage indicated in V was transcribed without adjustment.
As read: 125 V
